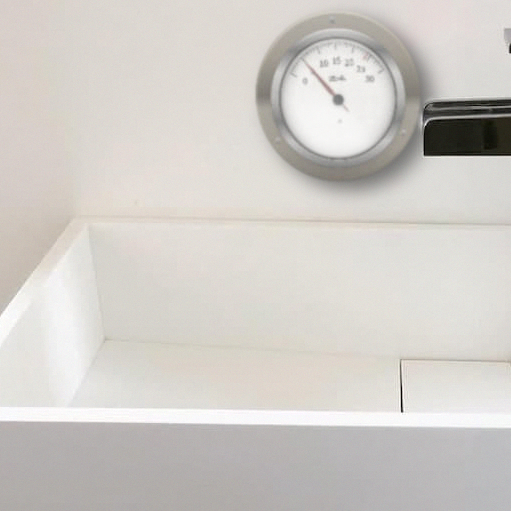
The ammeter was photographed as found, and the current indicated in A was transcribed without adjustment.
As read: 5 A
